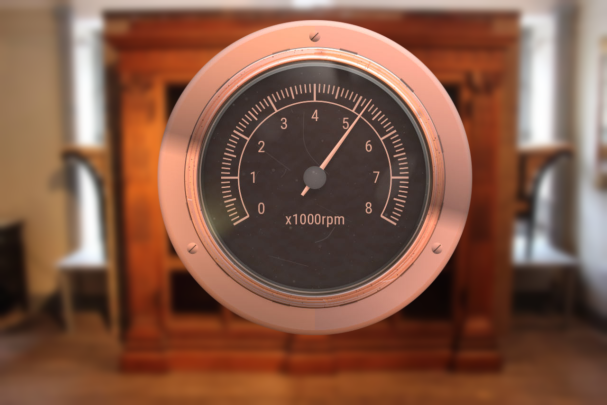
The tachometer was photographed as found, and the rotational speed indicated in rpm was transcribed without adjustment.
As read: 5200 rpm
